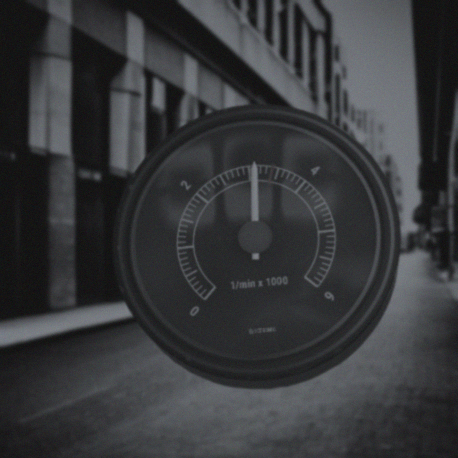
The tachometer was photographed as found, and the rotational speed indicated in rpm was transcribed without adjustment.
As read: 3100 rpm
